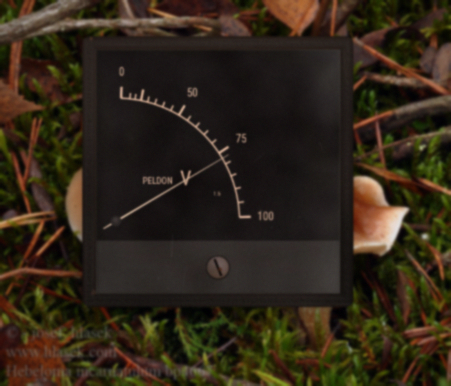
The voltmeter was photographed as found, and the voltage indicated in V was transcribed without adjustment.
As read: 77.5 V
